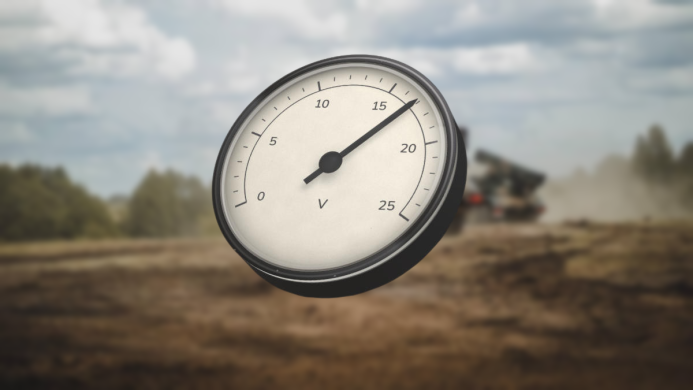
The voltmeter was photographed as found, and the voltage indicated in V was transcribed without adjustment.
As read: 17 V
